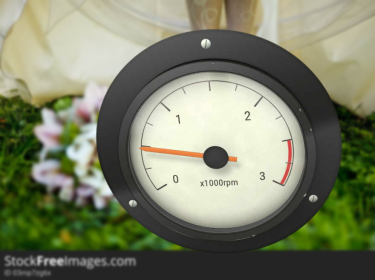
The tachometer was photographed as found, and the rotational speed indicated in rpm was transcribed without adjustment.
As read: 500 rpm
